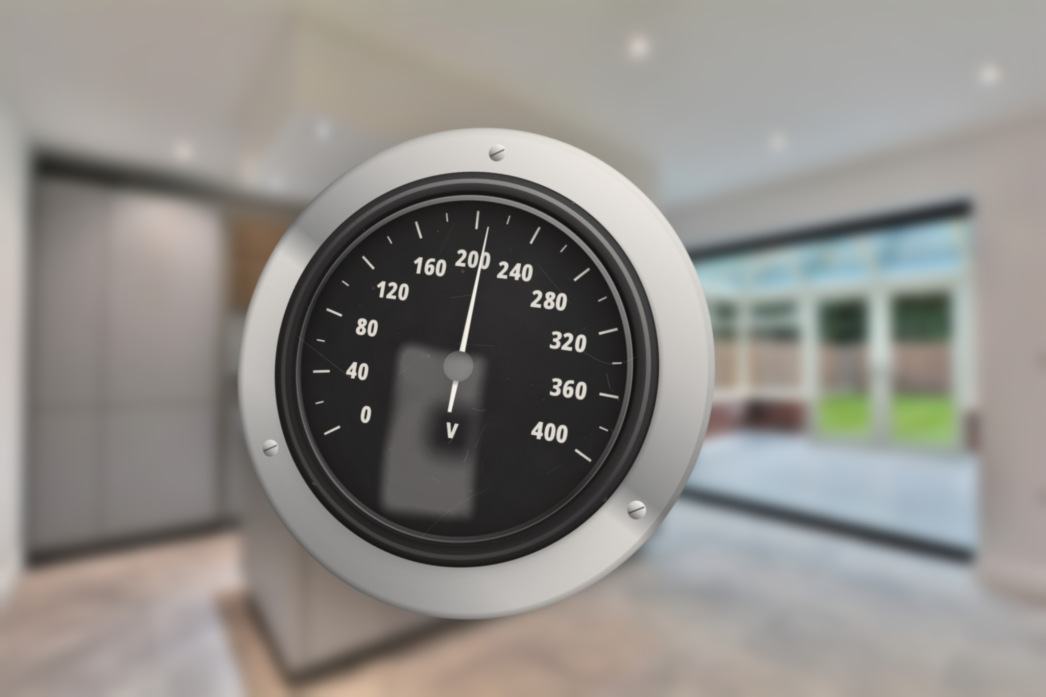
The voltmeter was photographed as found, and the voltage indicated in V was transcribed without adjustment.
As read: 210 V
